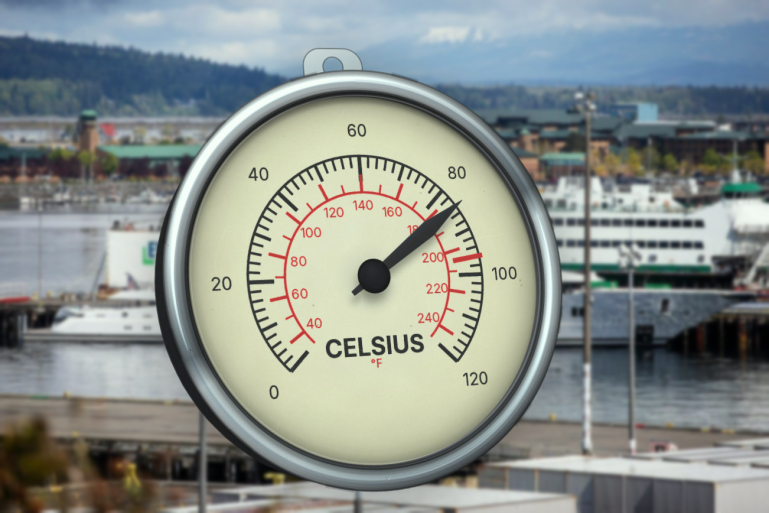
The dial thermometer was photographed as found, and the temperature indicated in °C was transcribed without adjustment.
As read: 84 °C
